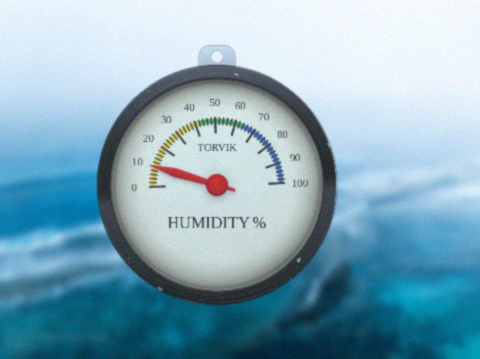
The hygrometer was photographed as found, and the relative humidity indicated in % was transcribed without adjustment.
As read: 10 %
